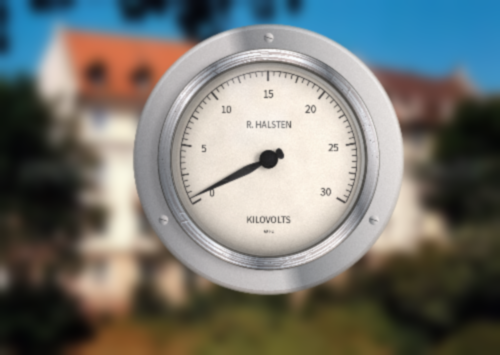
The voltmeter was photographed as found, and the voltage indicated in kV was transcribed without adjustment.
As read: 0.5 kV
